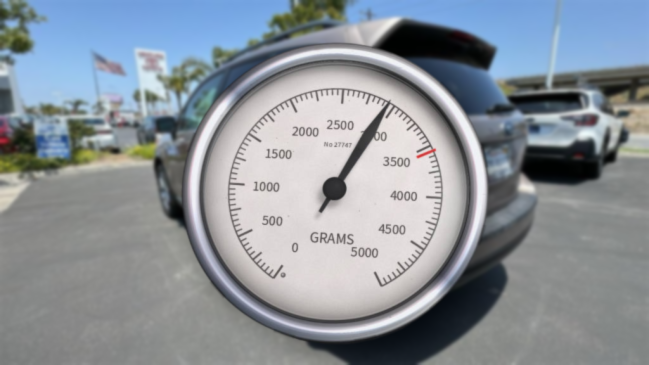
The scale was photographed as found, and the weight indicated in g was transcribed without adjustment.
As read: 2950 g
